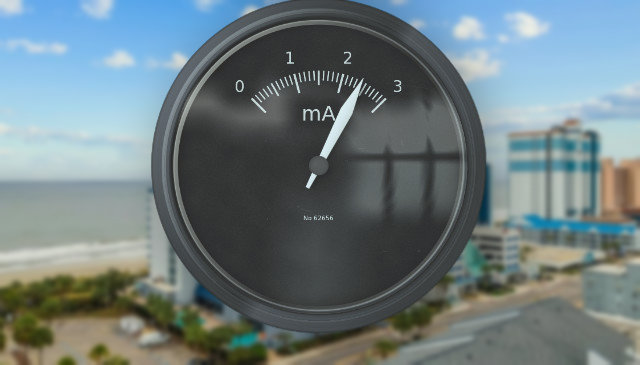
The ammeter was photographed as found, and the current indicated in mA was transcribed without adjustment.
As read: 2.4 mA
